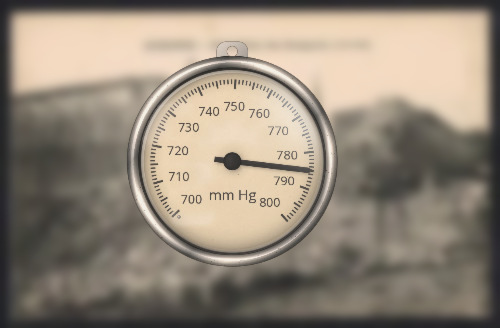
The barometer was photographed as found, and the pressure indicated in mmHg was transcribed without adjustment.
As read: 785 mmHg
